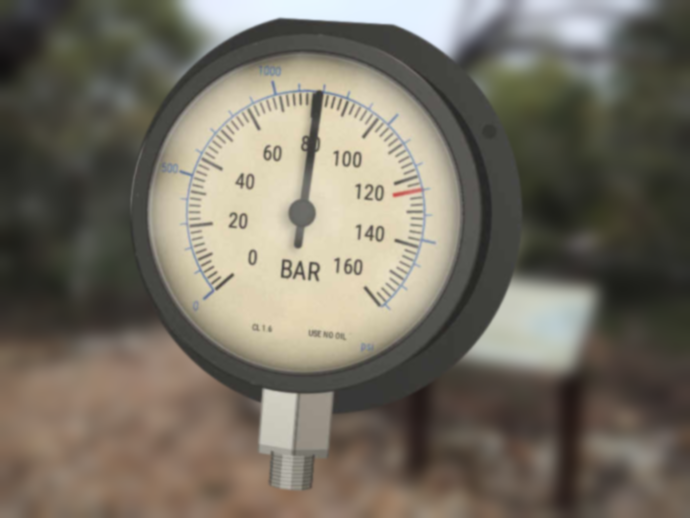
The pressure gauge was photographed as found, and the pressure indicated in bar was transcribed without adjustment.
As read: 82 bar
